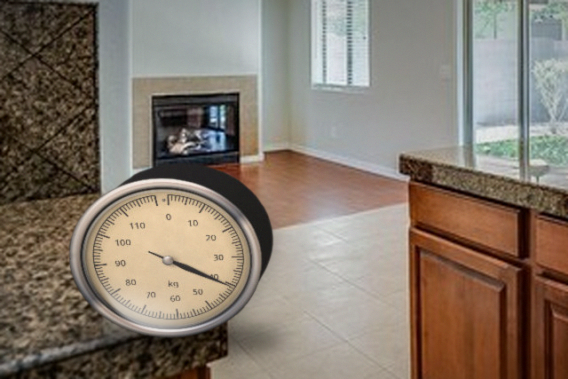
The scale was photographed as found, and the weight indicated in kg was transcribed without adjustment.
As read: 40 kg
